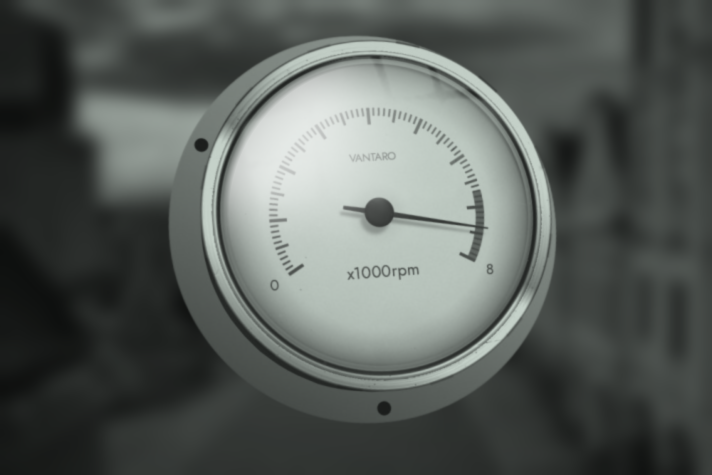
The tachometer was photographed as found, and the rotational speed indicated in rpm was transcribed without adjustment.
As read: 7400 rpm
